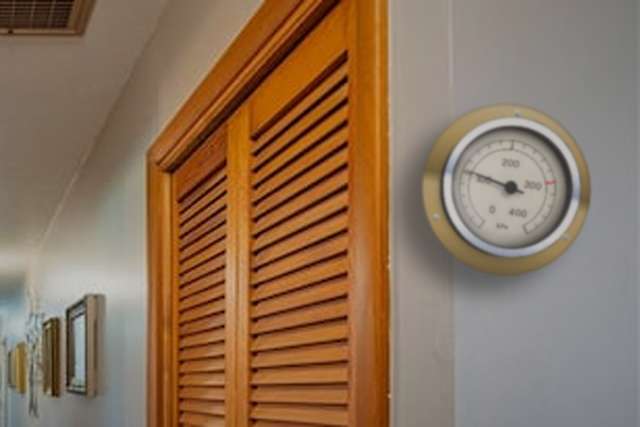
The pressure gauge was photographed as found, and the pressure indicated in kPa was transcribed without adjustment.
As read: 100 kPa
